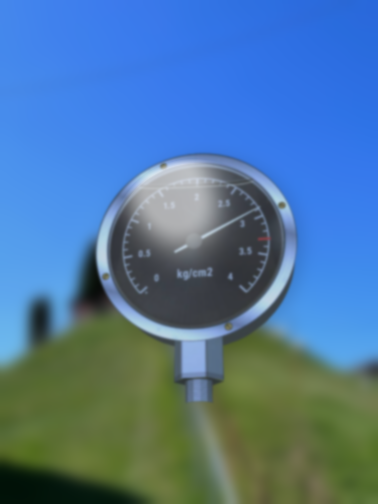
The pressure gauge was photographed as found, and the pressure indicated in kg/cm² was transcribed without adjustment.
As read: 2.9 kg/cm²
